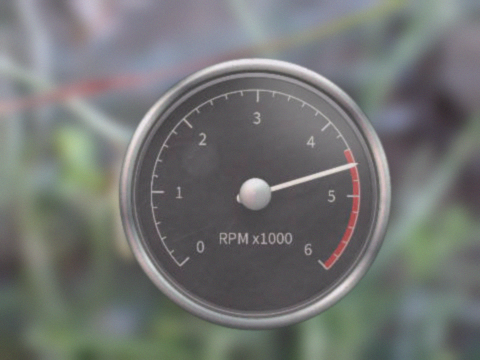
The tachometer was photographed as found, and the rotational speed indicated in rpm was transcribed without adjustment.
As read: 4600 rpm
